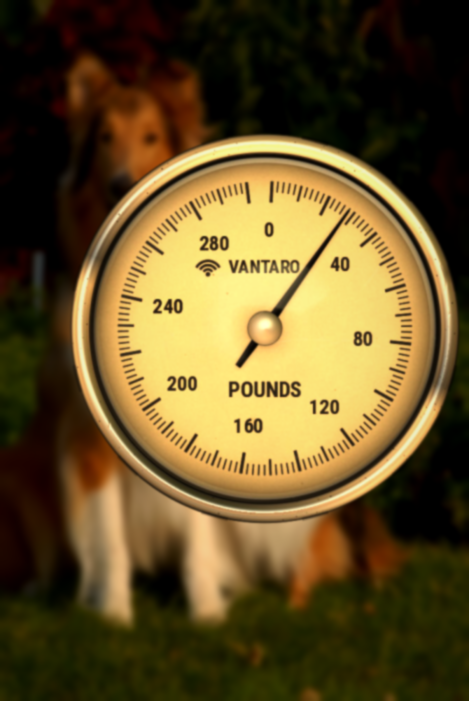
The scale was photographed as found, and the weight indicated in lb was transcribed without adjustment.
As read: 28 lb
